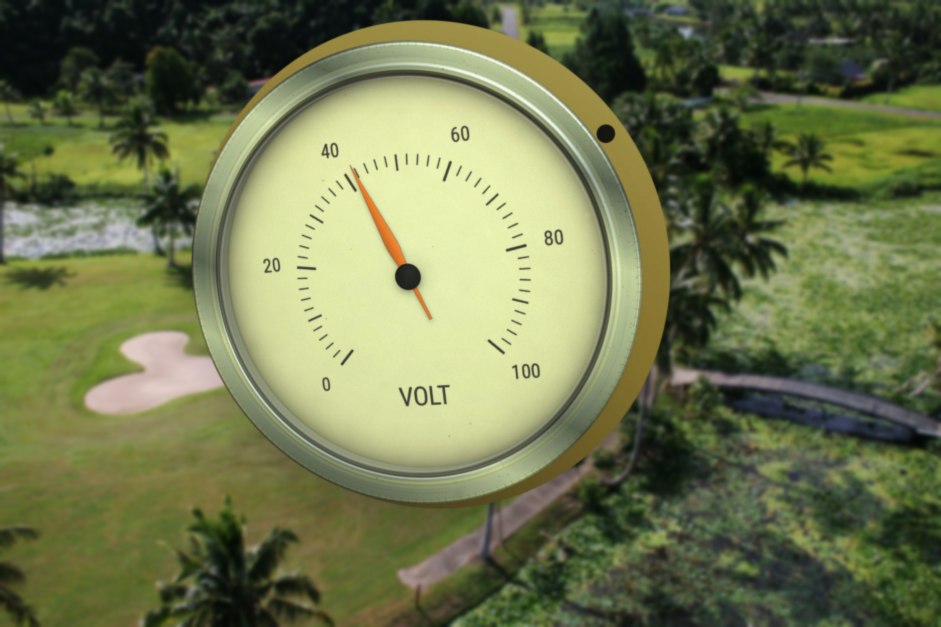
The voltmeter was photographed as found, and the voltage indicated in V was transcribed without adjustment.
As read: 42 V
